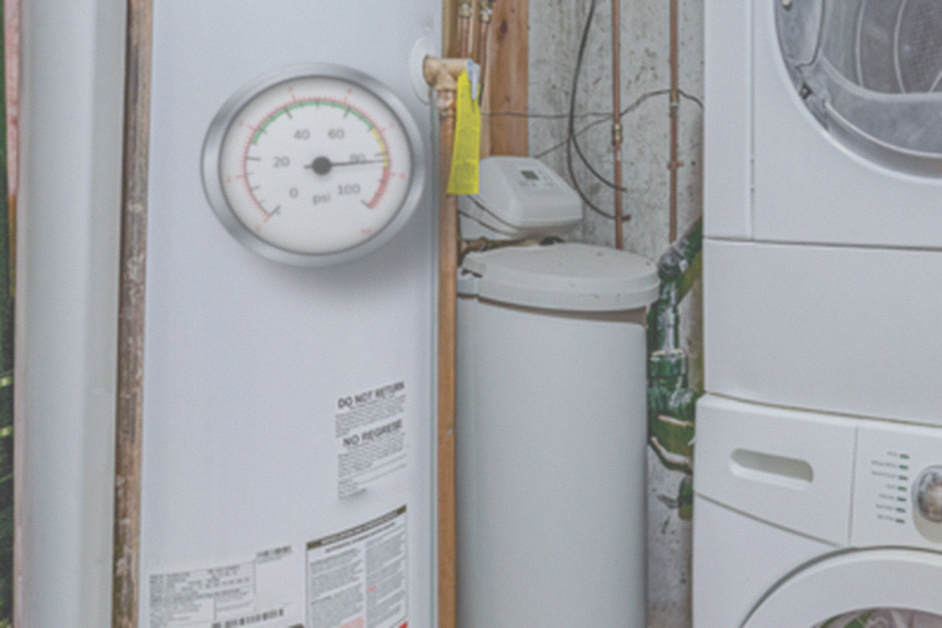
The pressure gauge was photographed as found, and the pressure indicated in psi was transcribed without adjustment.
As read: 82.5 psi
